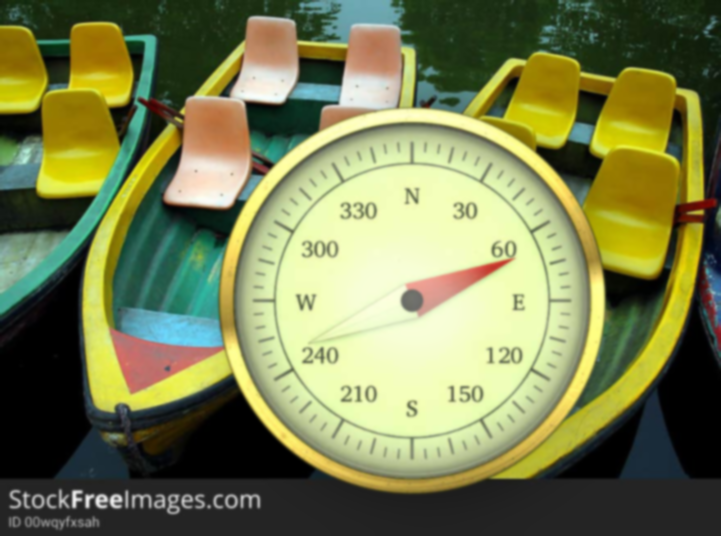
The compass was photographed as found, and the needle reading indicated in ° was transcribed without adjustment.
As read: 67.5 °
